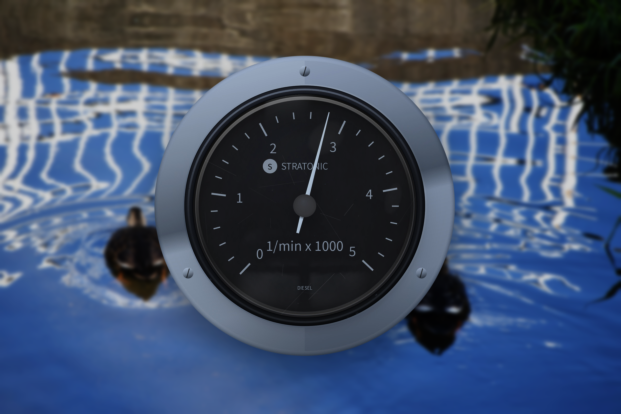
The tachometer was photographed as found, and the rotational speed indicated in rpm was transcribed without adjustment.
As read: 2800 rpm
